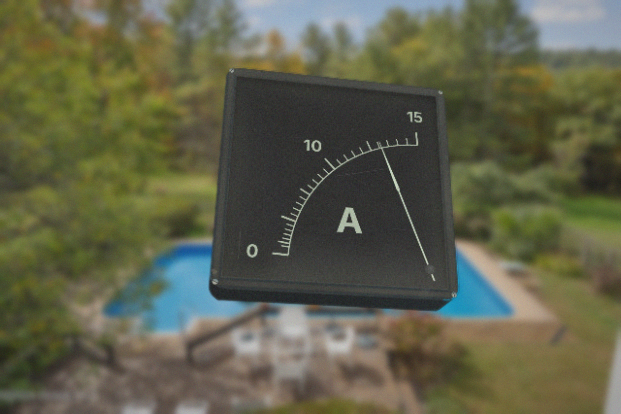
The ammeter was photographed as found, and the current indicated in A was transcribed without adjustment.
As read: 13 A
